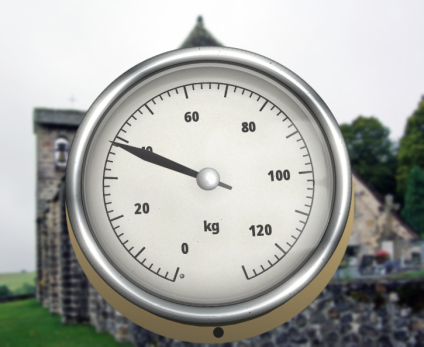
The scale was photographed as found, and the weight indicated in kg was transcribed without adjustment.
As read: 38 kg
